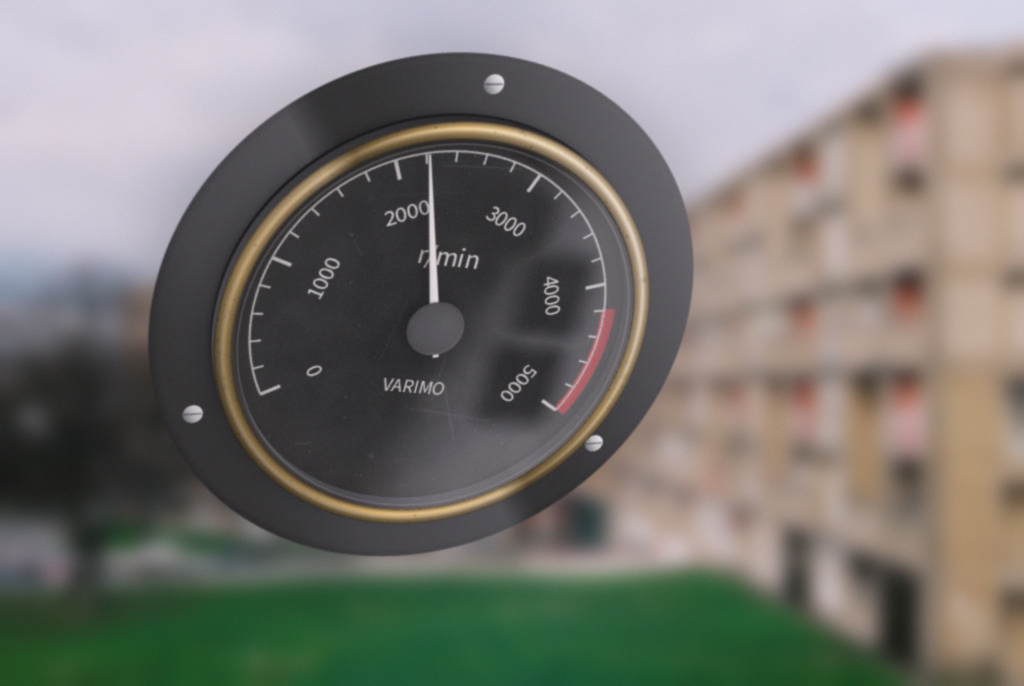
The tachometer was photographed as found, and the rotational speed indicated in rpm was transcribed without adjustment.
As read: 2200 rpm
